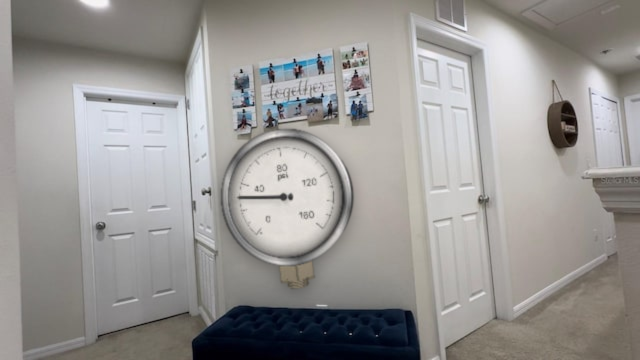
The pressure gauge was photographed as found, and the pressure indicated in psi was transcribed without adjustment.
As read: 30 psi
